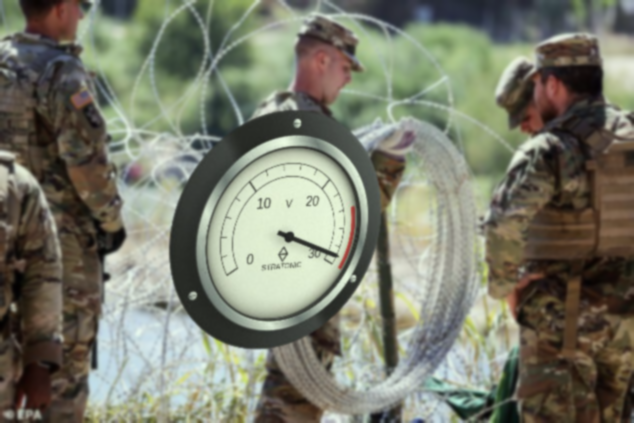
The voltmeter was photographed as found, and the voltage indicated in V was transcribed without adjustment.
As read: 29 V
